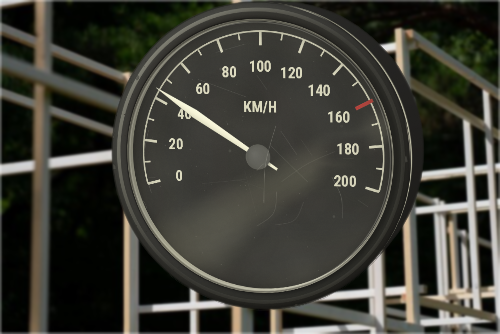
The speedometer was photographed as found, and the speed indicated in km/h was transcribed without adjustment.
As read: 45 km/h
